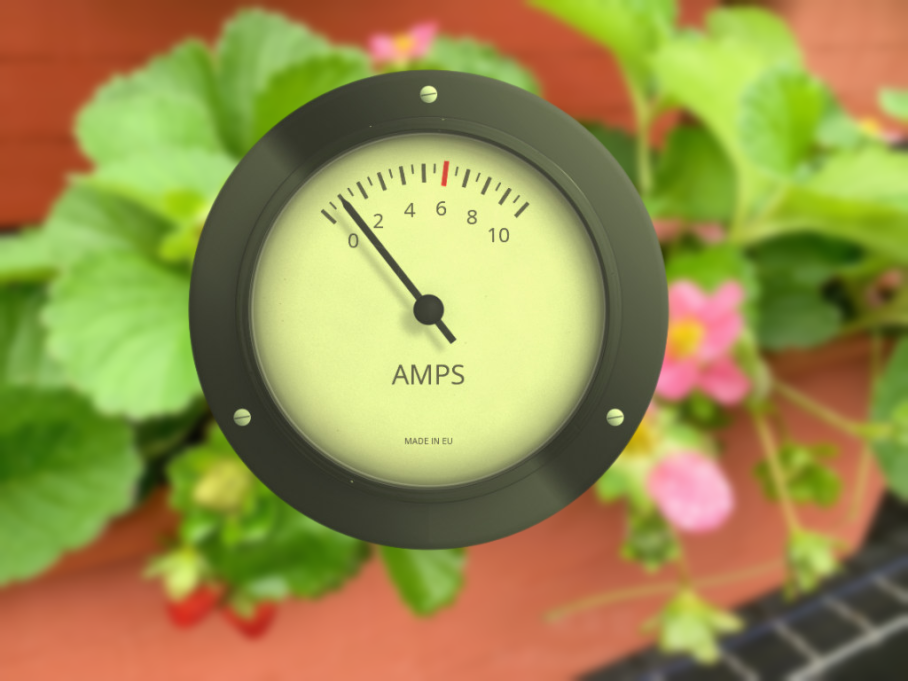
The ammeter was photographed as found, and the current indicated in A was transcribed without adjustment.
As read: 1 A
